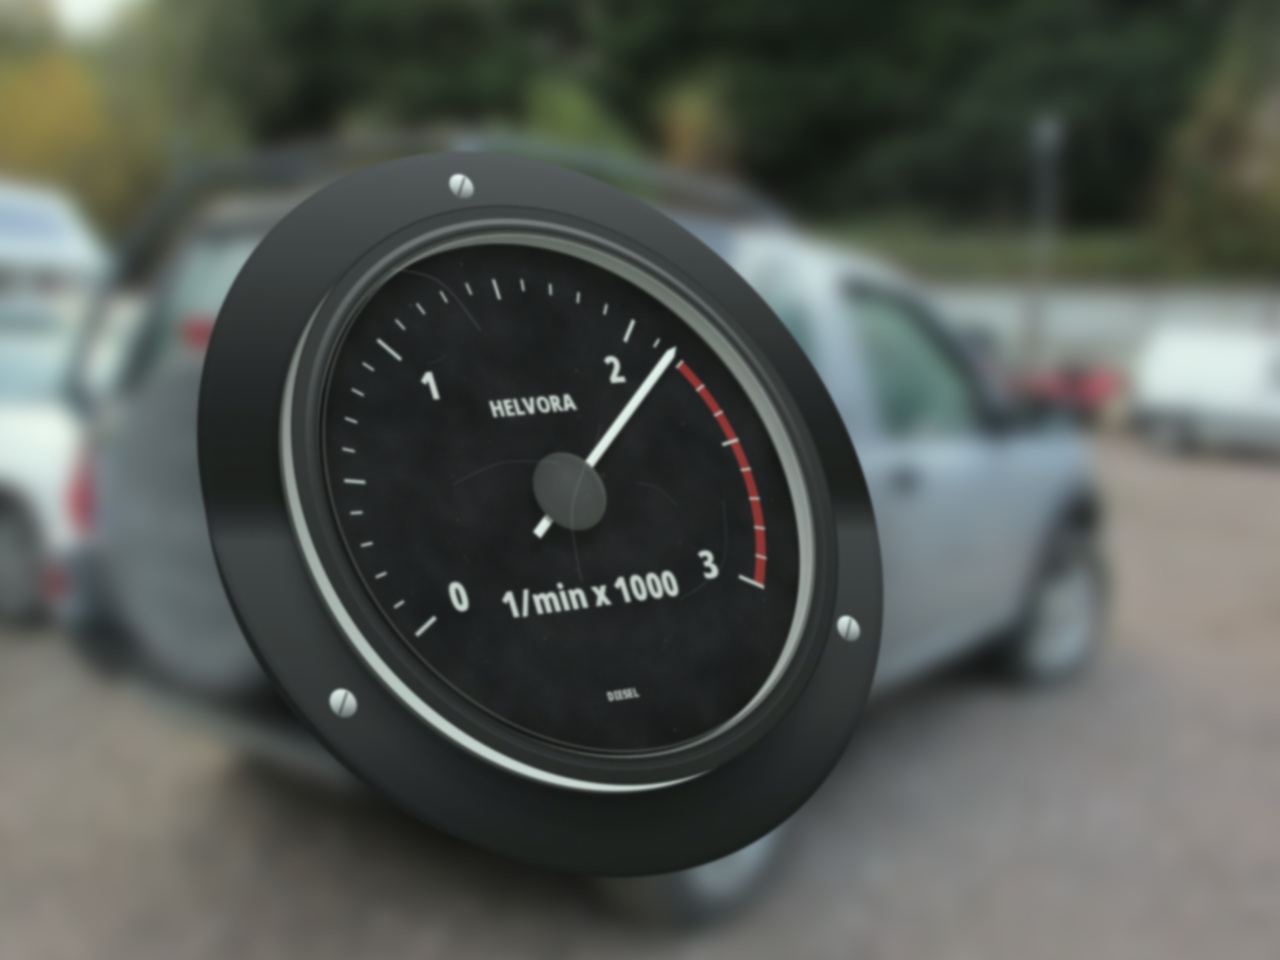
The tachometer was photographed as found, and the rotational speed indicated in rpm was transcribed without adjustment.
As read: 2150 rpm
